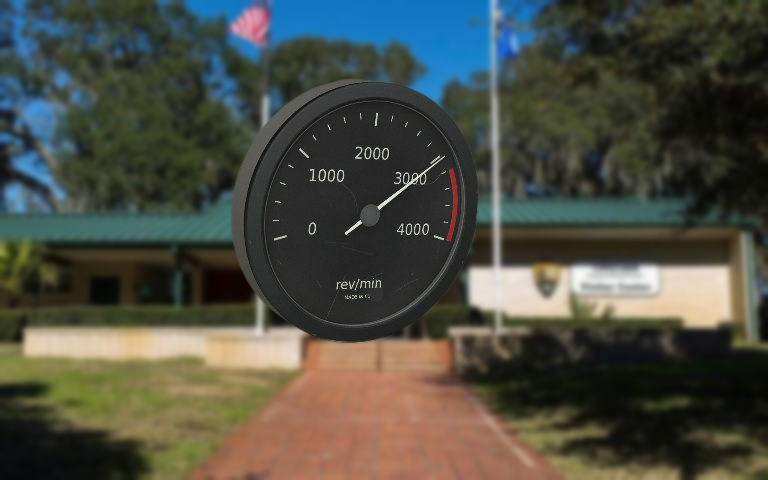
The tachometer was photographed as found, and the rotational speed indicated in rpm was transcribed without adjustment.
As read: 3000 rpm
